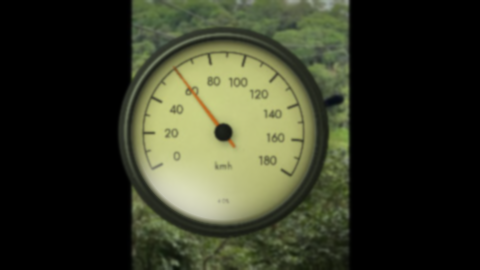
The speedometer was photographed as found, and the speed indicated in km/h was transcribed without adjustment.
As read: 60 km/h
